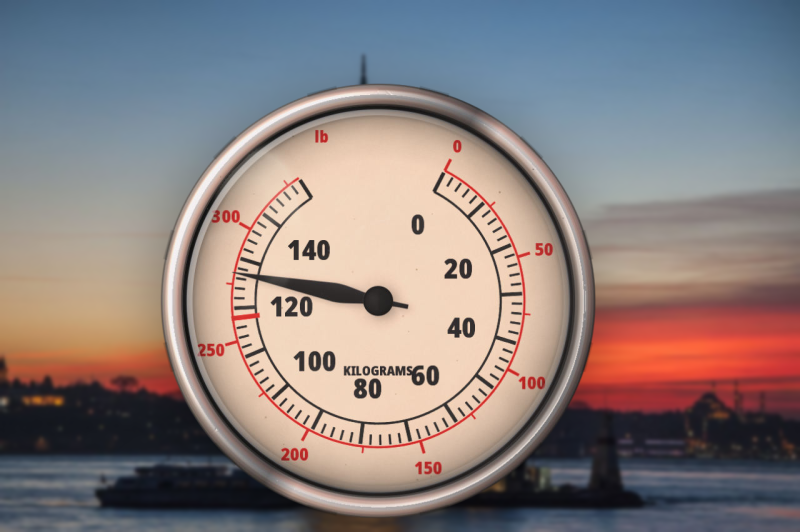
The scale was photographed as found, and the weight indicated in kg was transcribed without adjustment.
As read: 127 kg
